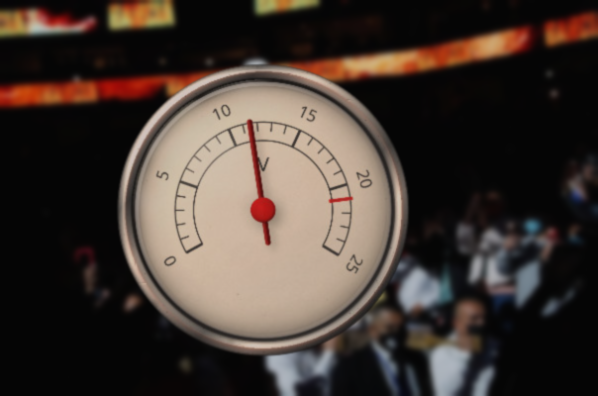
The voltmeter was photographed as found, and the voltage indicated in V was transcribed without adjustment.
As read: 11.5 V
